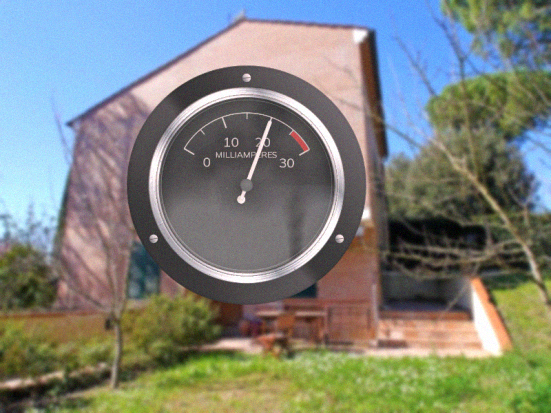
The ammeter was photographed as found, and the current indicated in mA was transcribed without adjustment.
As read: 20 mA
